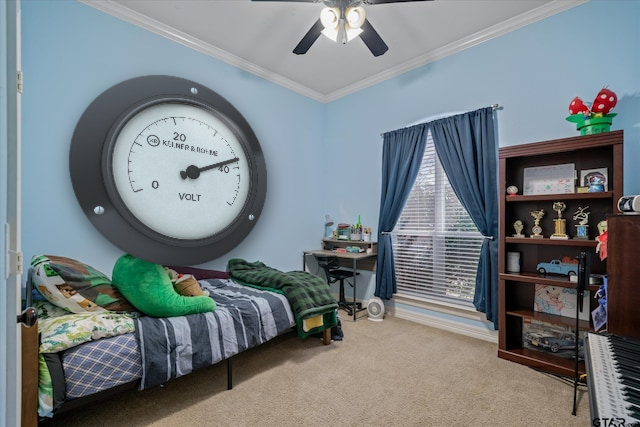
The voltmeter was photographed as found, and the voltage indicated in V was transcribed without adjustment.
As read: 38 V
